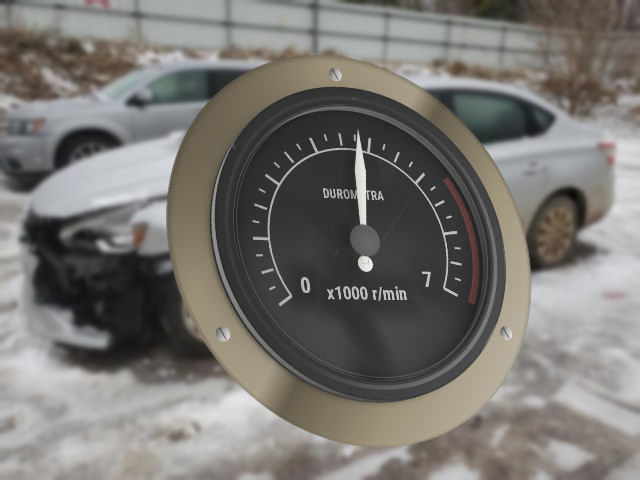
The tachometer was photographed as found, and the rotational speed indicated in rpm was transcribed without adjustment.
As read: 3750 rpm
